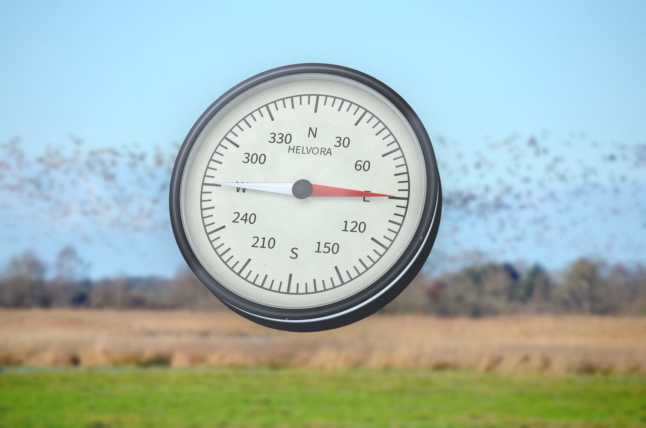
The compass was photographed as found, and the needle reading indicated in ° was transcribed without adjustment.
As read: 90 °
